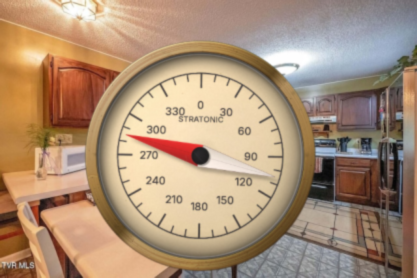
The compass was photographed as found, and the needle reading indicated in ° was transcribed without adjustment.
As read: 285 °
